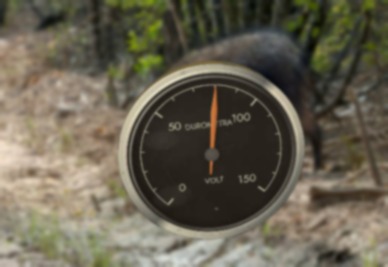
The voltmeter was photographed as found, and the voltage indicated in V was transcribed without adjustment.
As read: 80 V
